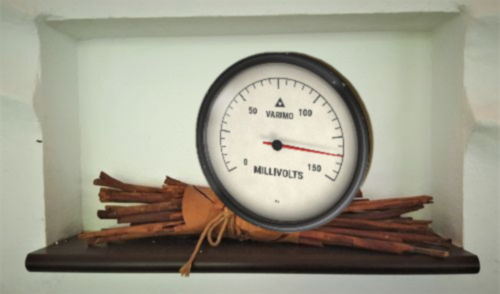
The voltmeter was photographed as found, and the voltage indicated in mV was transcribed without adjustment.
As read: 135 mV
